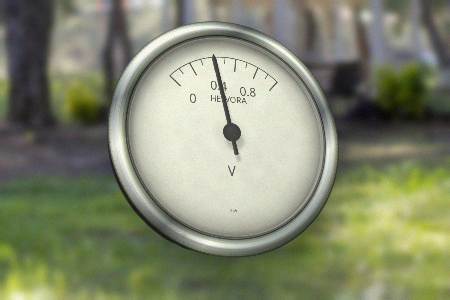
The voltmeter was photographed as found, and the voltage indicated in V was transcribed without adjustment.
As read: 0.4 V
